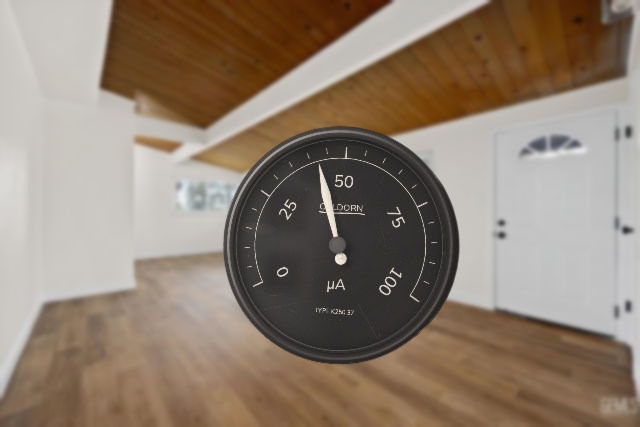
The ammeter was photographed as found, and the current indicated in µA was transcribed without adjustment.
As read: 42.5 µA
